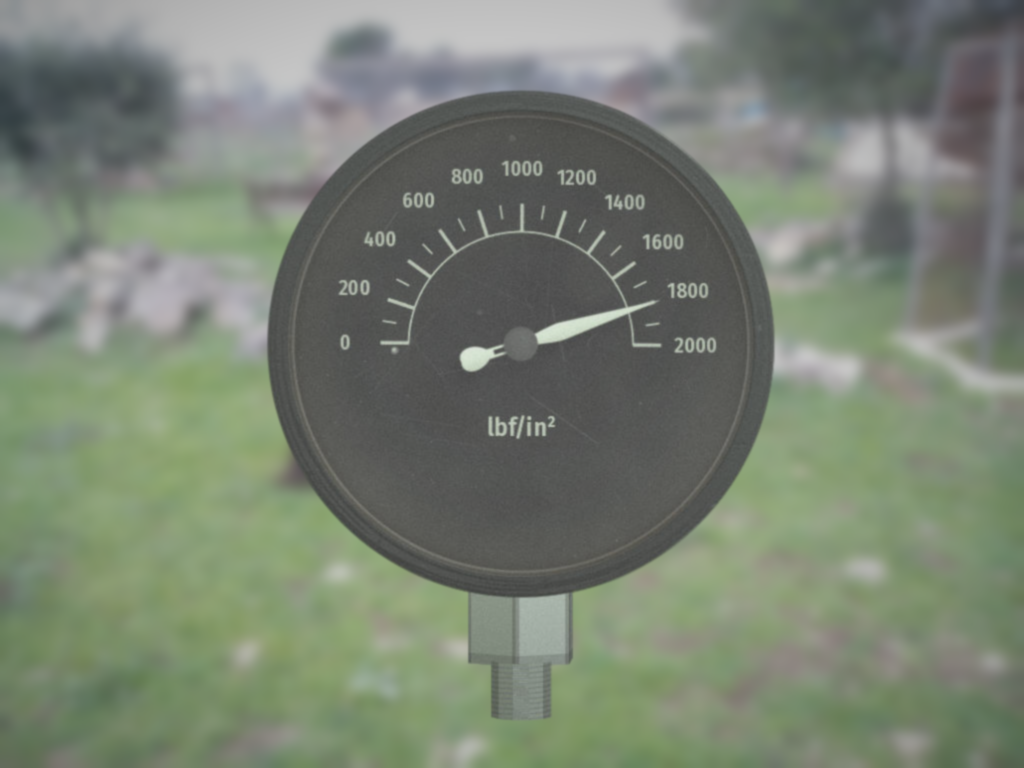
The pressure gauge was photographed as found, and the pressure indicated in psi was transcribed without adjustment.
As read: 1800 psi
